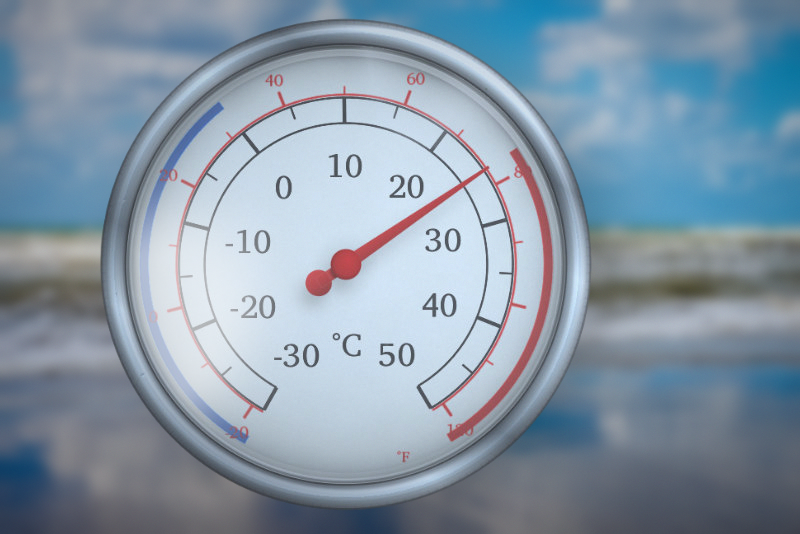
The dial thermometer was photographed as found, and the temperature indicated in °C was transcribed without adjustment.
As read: 25 °C
